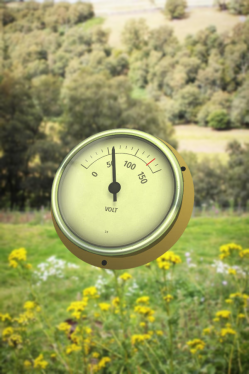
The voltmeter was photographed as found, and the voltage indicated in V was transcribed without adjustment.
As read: 60 V
